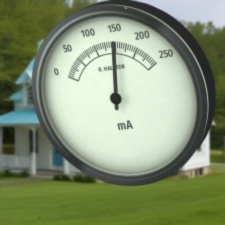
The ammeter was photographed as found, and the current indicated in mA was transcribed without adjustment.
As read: 150 mA
